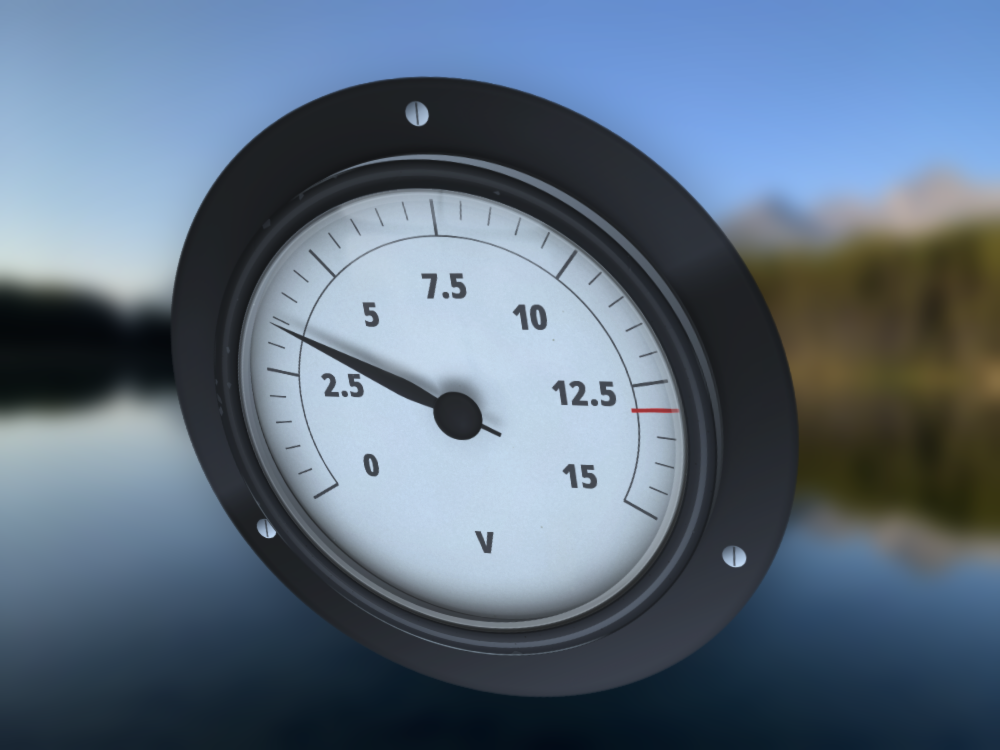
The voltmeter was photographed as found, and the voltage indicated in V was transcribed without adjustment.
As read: 3.5 V
